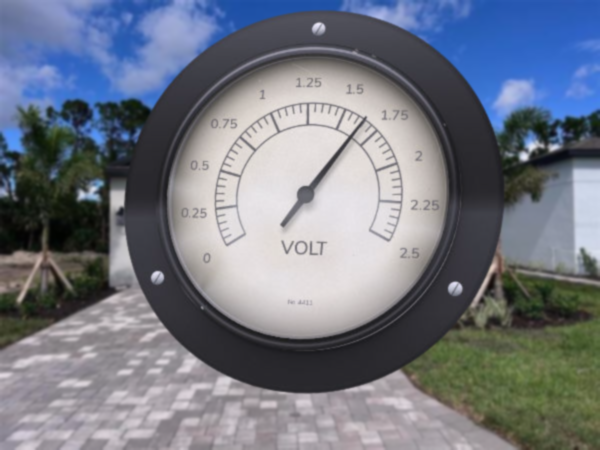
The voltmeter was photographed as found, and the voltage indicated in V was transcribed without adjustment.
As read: 1.65 V
